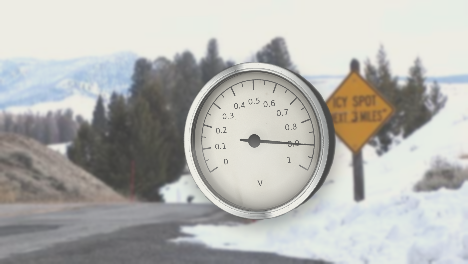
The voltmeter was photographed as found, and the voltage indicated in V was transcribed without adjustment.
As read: 0.9 V
